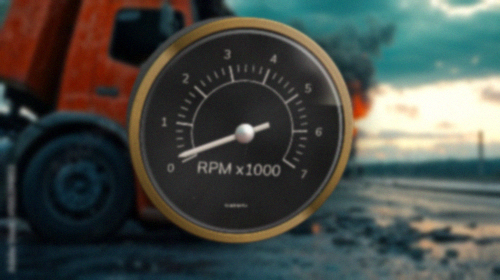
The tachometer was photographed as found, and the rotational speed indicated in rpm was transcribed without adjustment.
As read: 200 rpm
